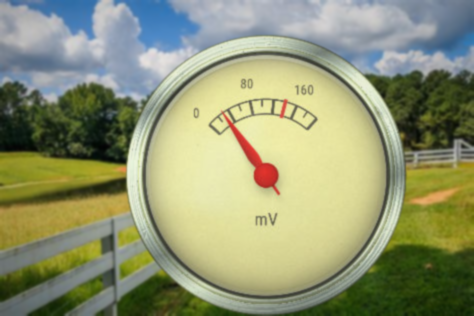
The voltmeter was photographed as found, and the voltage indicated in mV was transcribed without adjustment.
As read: 30 mV
